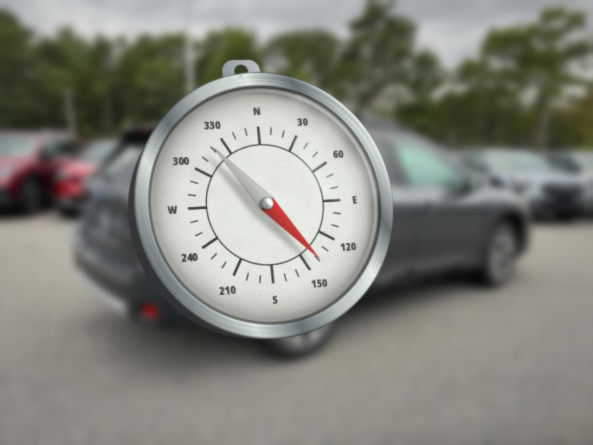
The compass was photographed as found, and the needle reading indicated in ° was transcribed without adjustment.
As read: 140 °
